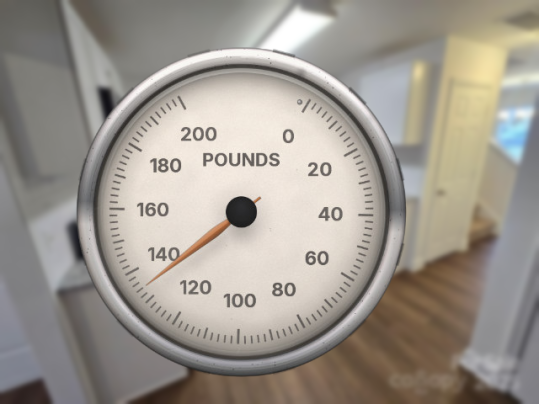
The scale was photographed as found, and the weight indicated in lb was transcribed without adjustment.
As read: 134 lb
